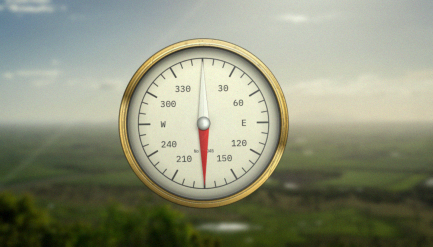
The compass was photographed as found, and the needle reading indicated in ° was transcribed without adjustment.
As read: 180 °
